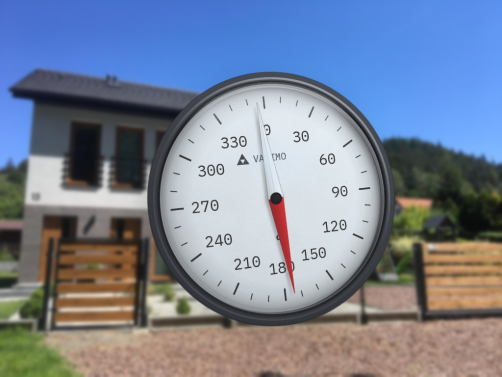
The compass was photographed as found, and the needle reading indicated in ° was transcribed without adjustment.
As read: 175 °
